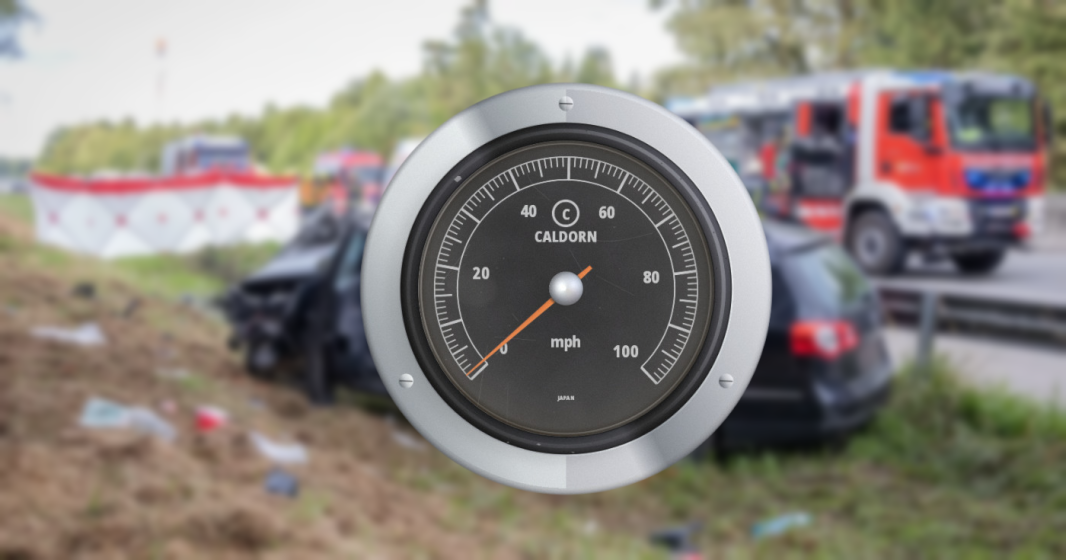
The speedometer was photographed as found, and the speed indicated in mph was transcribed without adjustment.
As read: 1 mph
